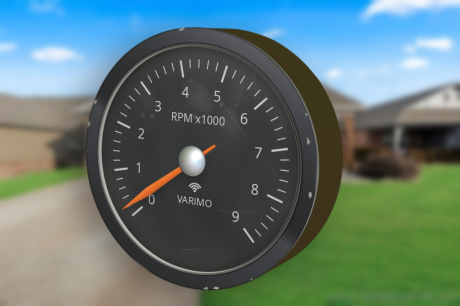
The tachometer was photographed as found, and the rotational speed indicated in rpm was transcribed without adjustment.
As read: 200 rpm
